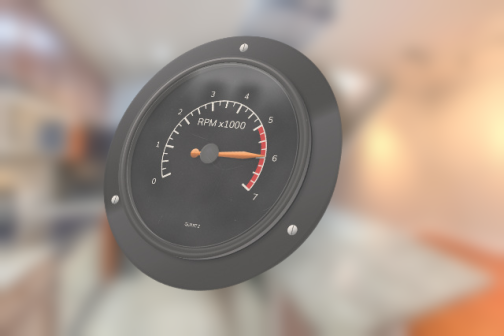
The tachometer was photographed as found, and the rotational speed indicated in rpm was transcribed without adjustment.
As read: 6000 rpm
